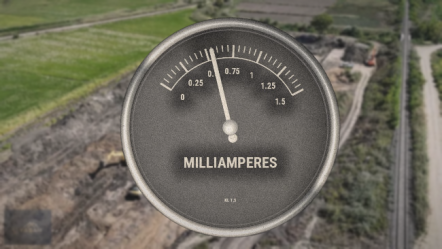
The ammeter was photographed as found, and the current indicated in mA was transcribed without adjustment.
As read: 0.55 mA
